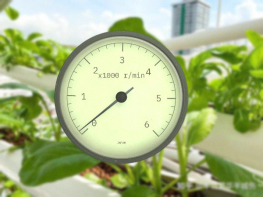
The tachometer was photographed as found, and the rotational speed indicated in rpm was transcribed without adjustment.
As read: 100 rpm
